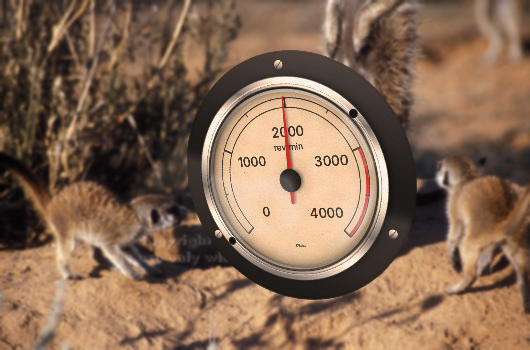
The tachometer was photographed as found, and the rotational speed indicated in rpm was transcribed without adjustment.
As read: 2000 rpm
